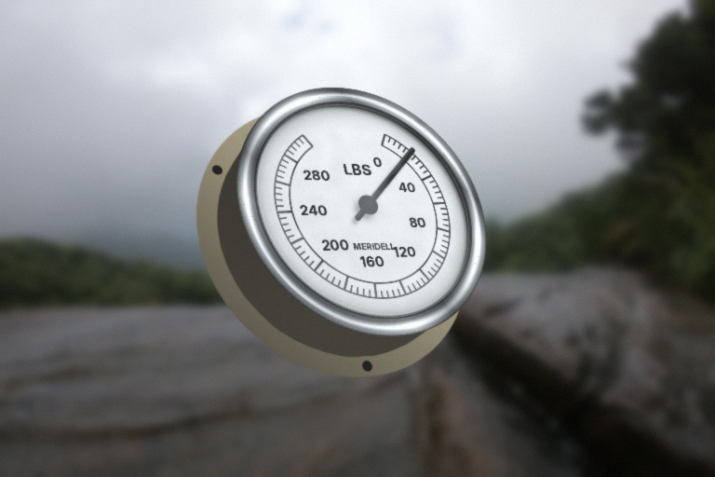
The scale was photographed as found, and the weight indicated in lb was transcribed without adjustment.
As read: 20 lb
